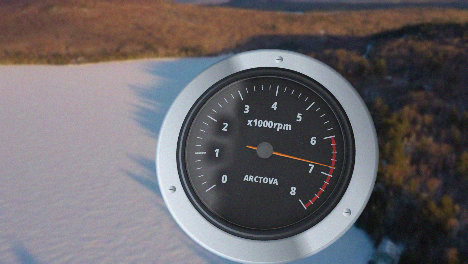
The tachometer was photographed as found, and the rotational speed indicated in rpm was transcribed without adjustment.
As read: 6800 rpm
